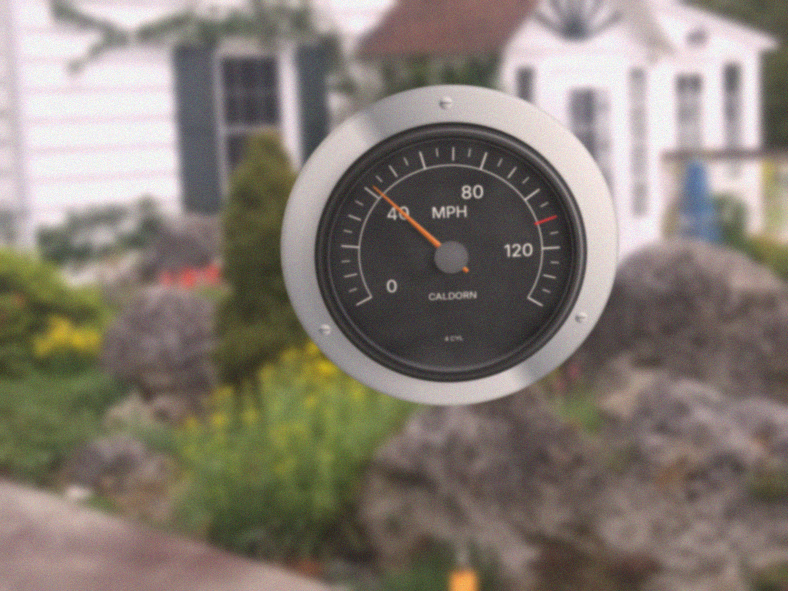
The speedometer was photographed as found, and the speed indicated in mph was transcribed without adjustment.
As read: 42.5 mph
